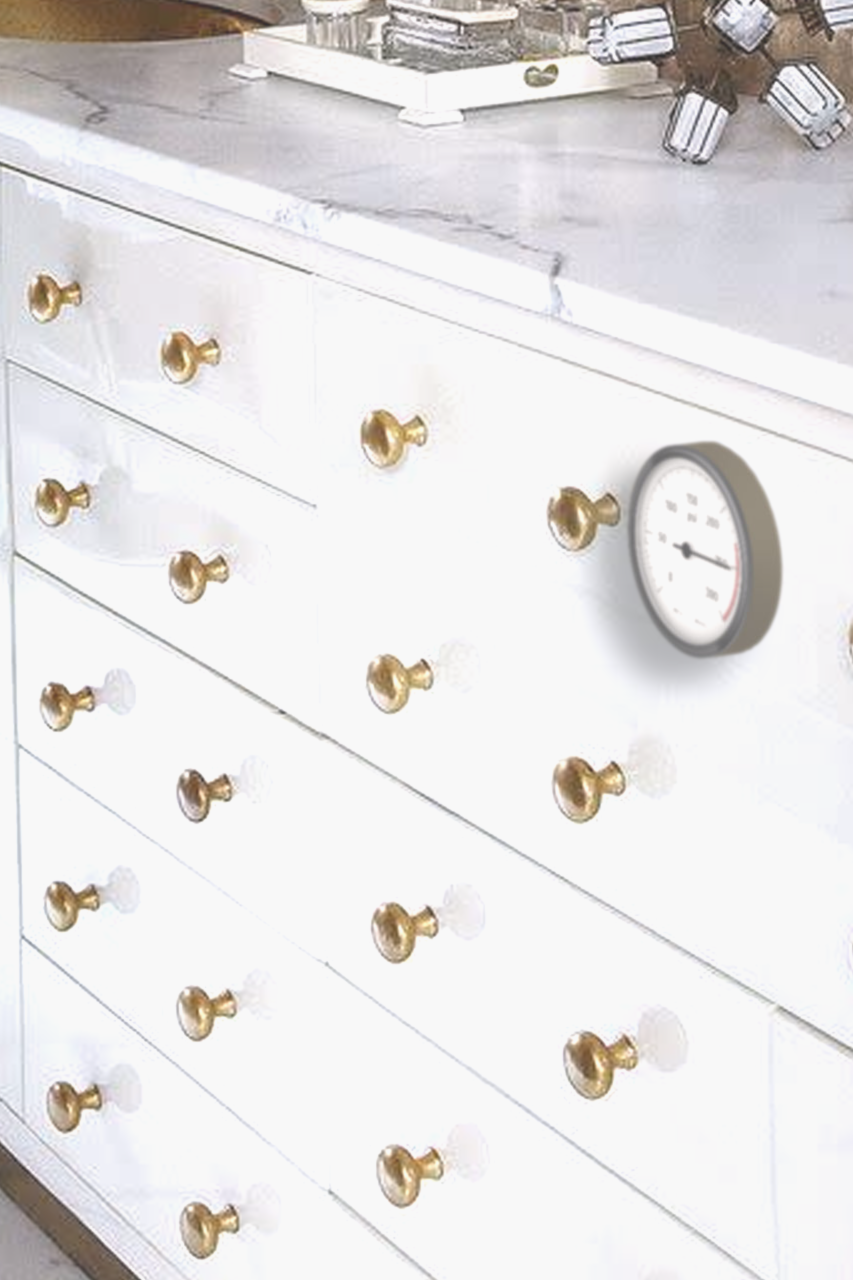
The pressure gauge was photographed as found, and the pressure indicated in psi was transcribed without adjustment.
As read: 250 psi
